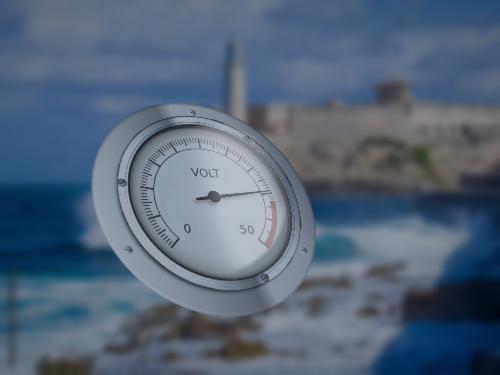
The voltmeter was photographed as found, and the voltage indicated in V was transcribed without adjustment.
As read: 40 V
